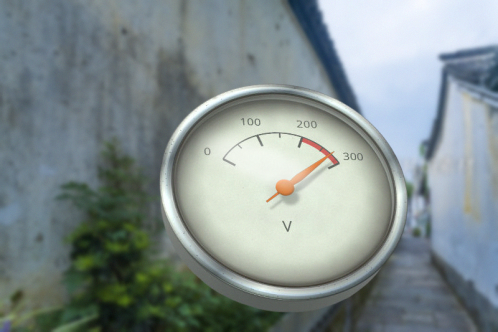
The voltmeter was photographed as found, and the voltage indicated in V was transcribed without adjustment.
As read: 275 V
